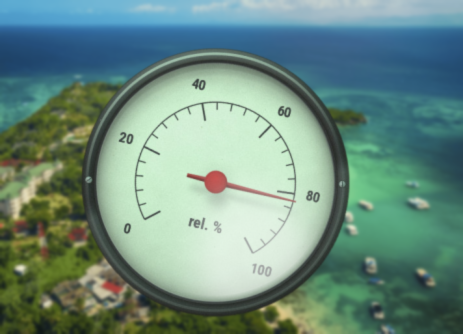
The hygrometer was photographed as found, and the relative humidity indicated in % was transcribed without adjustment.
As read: 82 %
